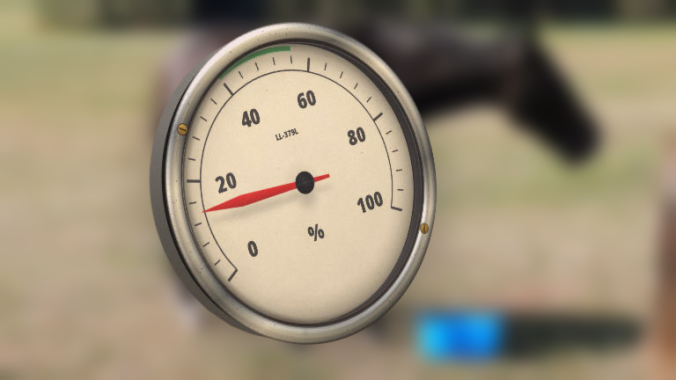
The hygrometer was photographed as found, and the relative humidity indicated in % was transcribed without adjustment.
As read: 14 %
